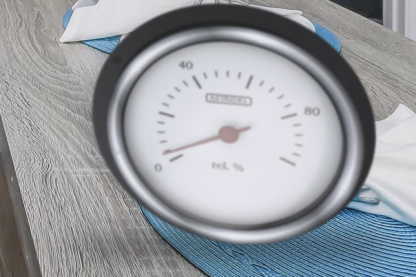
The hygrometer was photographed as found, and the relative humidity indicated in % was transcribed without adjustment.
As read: 4 %
